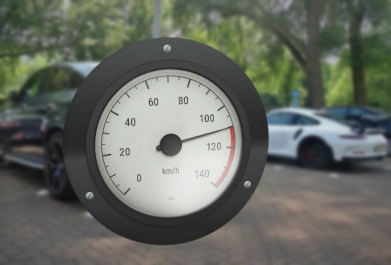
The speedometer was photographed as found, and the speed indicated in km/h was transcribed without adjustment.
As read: 110 km/h
